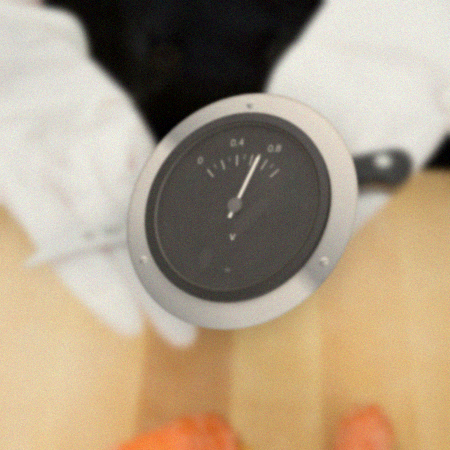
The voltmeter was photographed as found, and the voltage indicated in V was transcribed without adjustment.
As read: 0.7 V
